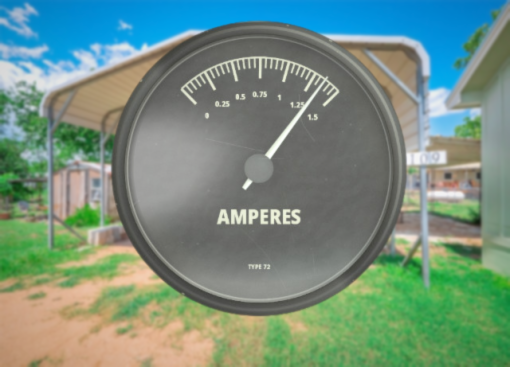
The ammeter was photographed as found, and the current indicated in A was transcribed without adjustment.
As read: 1.35 A
